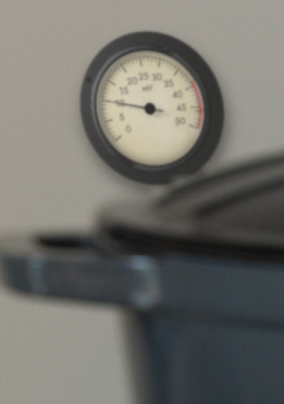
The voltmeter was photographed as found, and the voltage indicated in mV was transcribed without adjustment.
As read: 10 mV
